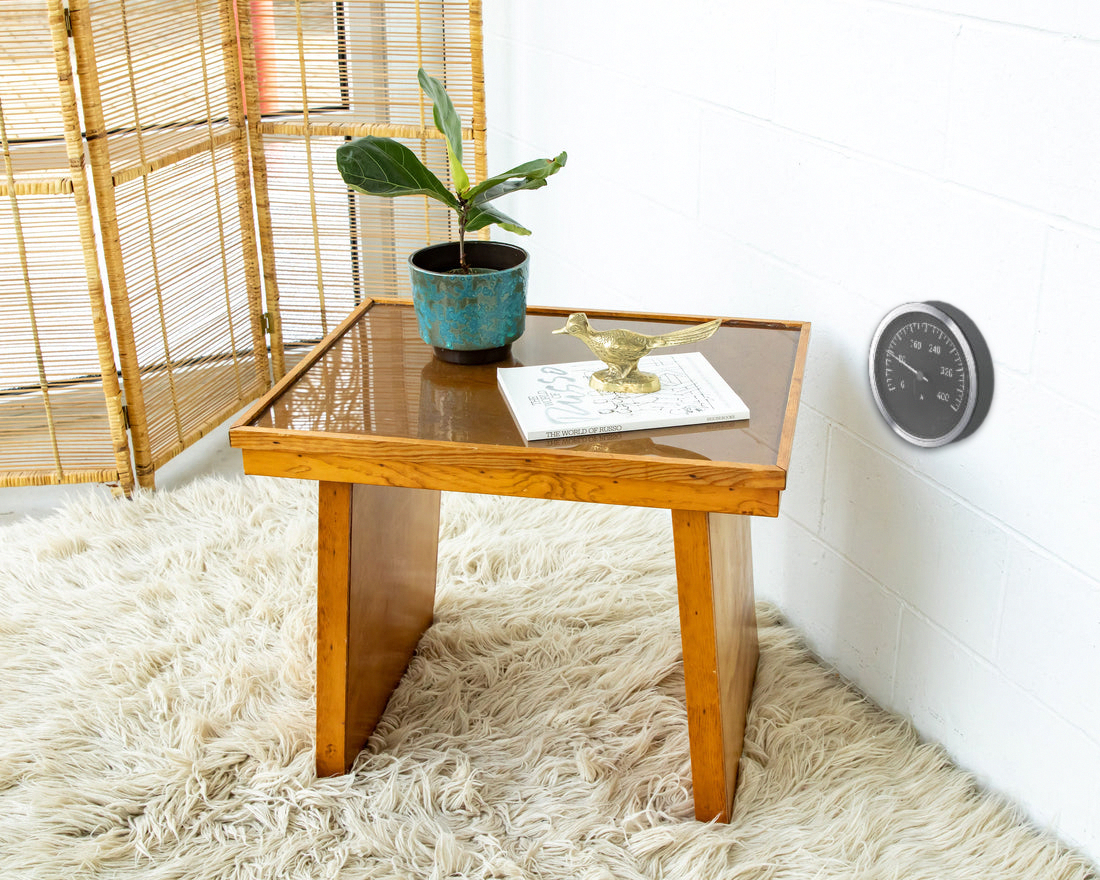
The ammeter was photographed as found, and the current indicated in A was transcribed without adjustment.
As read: 80 A
